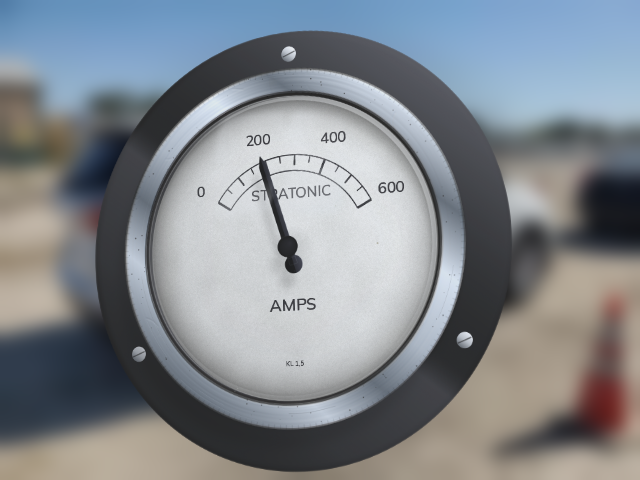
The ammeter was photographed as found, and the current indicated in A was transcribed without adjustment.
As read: 200 A
